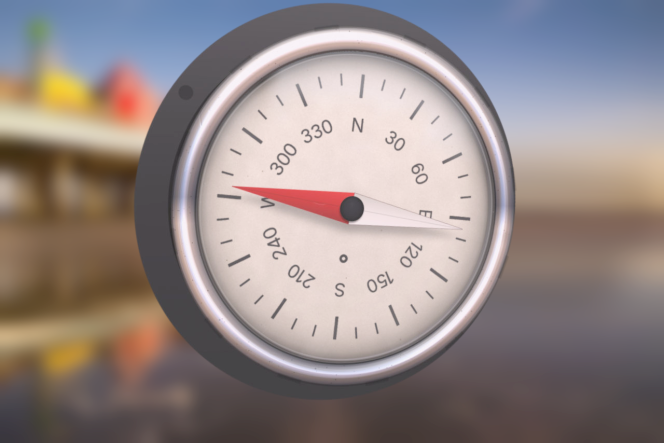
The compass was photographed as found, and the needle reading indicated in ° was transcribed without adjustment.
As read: 275 °
